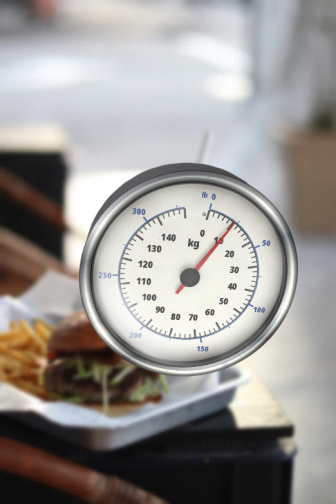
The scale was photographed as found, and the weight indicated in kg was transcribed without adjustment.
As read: 10 kg
